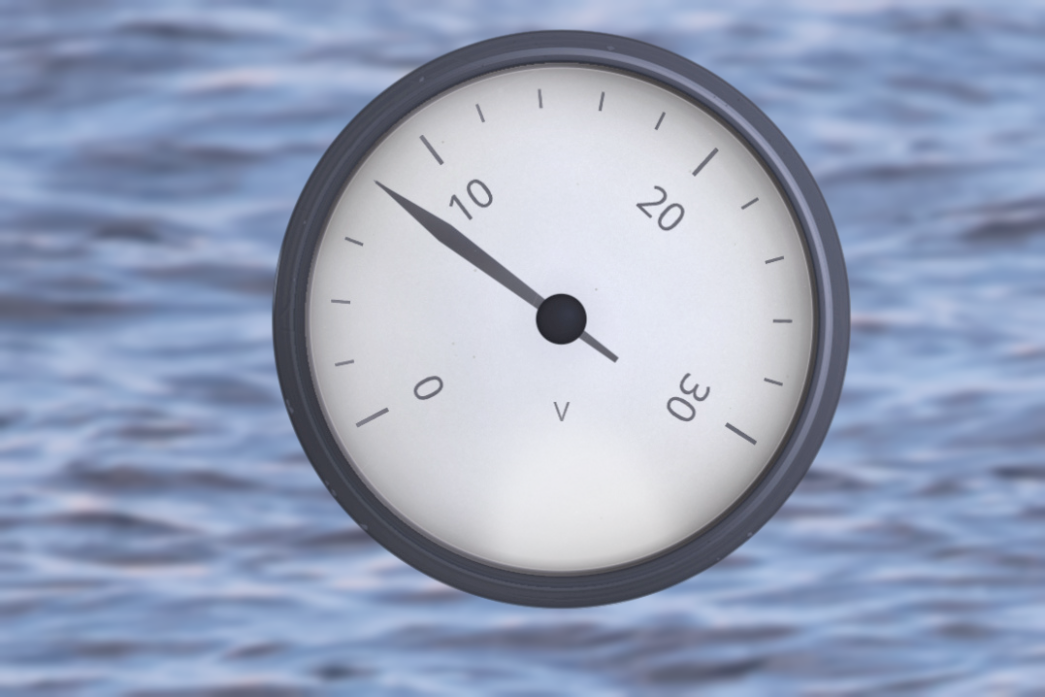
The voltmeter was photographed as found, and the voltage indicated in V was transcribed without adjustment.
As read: 8 V
